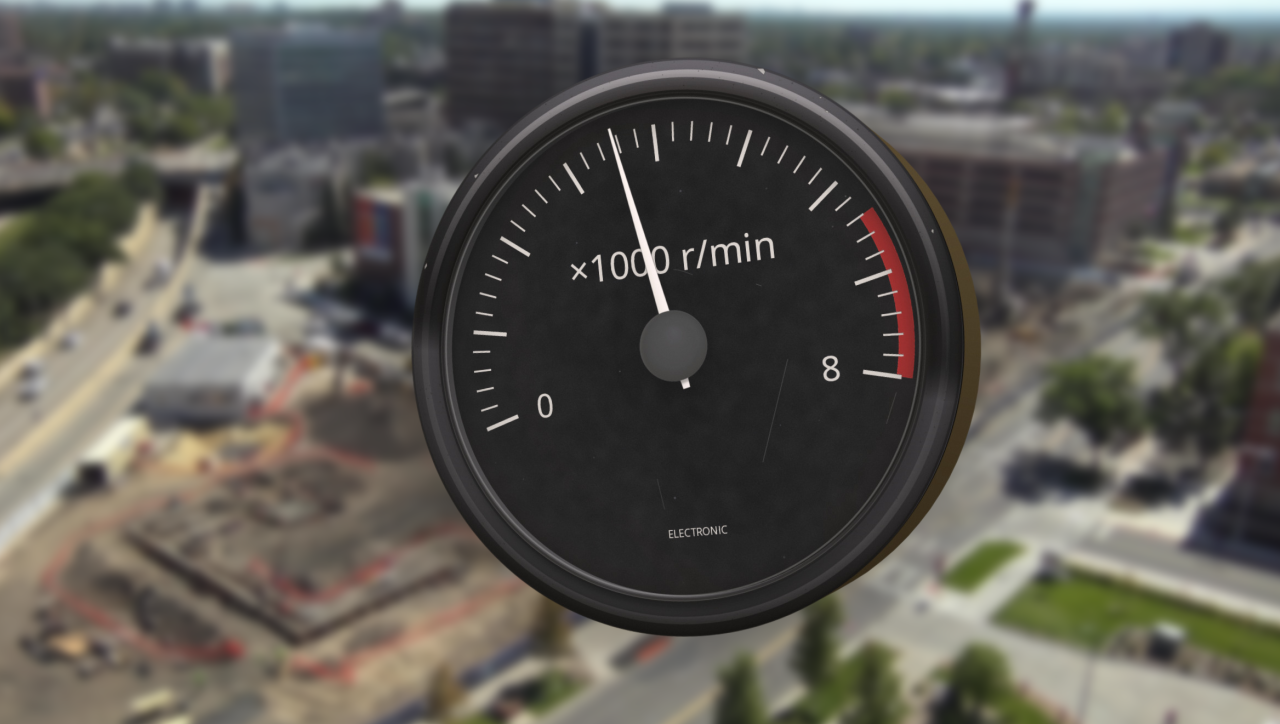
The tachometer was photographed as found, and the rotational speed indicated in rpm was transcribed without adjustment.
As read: 3600 rpm
